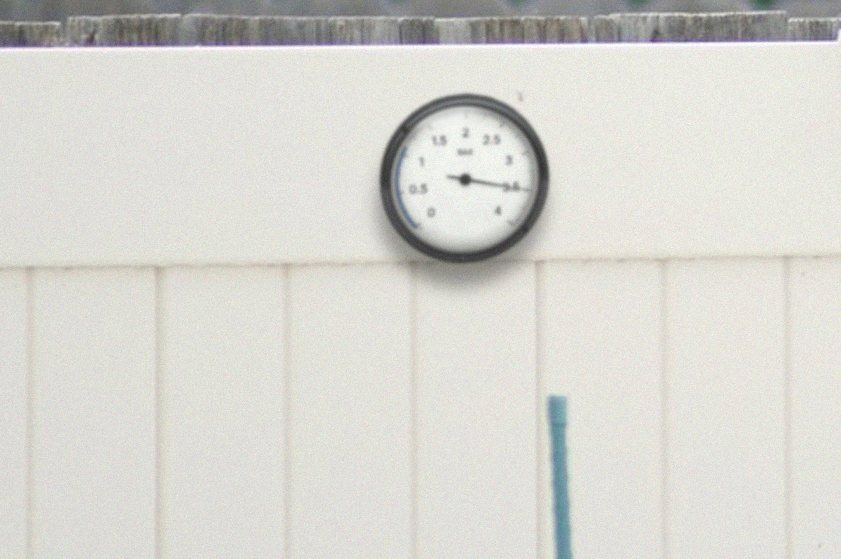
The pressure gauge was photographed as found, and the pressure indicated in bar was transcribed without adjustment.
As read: 3.5 bar
